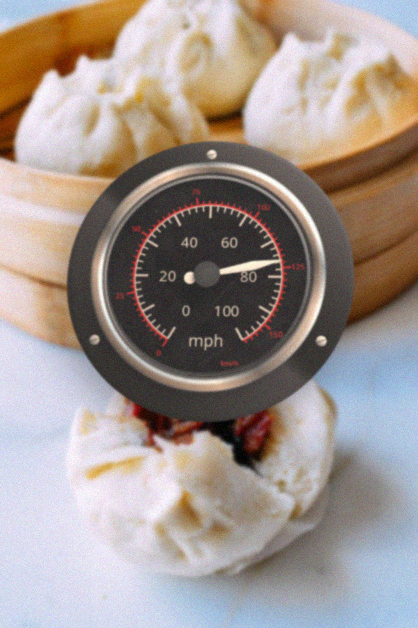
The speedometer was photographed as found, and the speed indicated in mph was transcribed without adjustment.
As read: 76 mph
